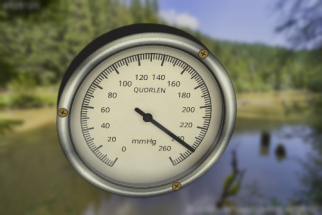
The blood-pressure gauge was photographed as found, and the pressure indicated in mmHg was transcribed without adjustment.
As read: 240 mmHg
